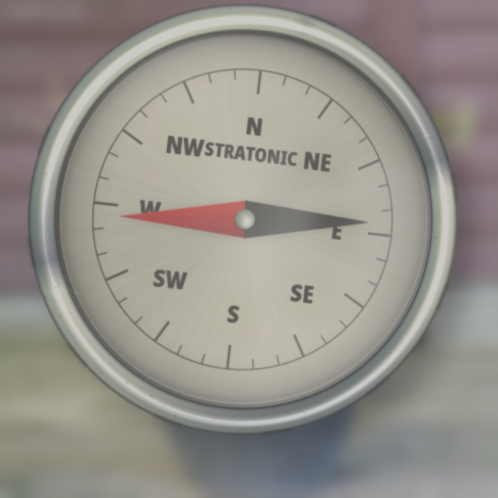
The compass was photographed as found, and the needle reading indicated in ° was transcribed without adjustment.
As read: 265 °
